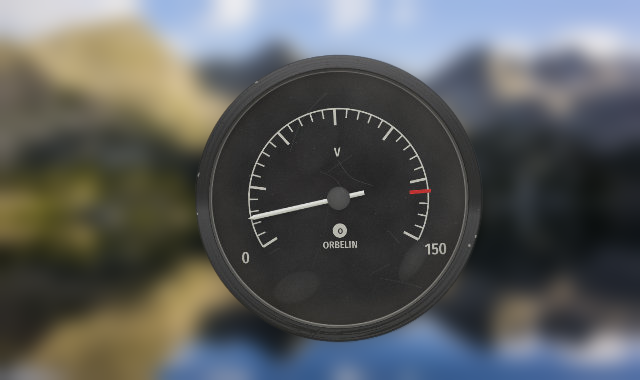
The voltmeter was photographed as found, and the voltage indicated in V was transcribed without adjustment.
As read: 12.5 V
